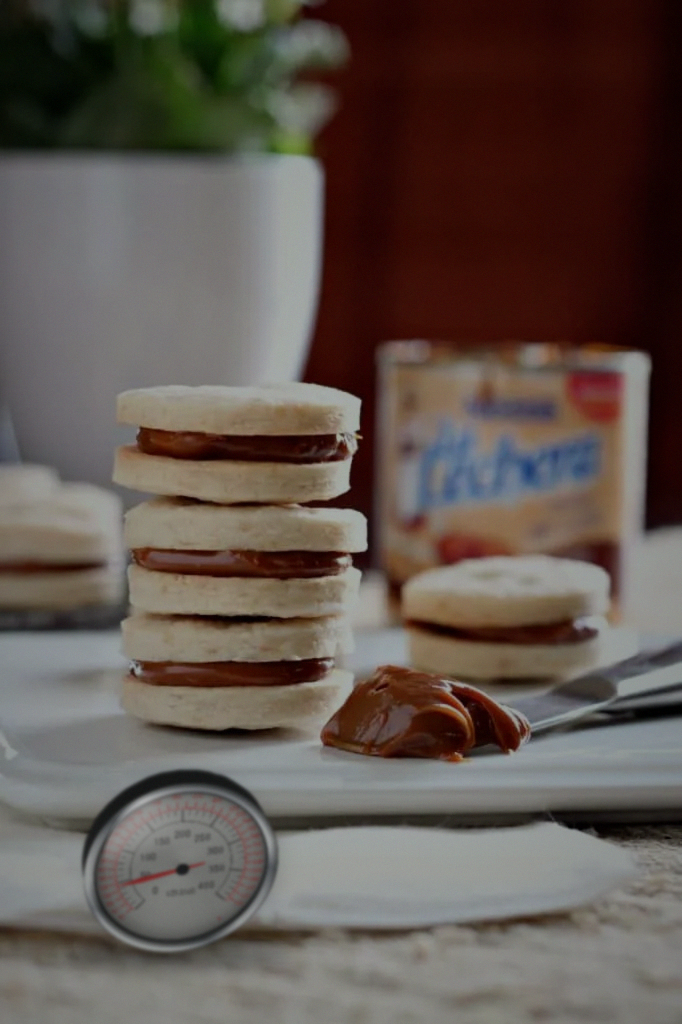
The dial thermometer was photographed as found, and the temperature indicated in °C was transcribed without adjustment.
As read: 50 °C
